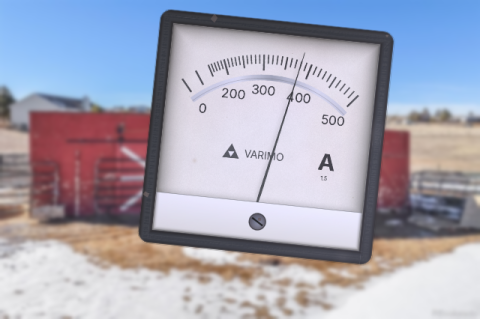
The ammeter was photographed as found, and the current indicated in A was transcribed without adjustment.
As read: 380 A
